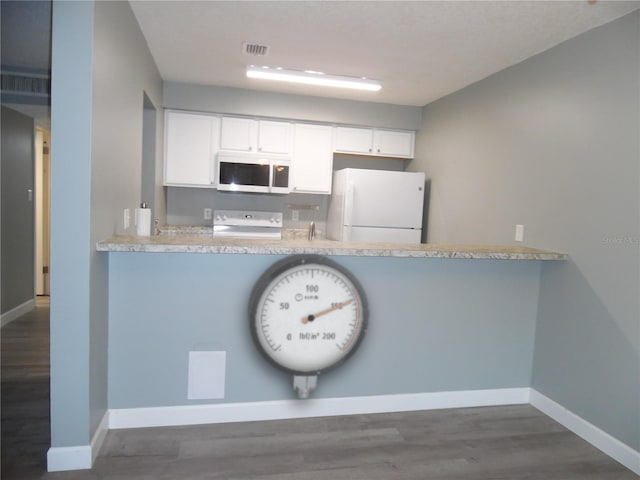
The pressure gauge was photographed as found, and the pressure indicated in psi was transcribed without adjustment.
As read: 150 psi
